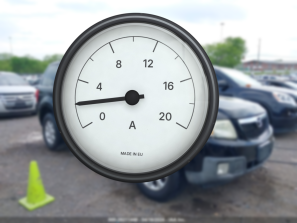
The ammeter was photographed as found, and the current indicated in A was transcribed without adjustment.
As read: 2 A
